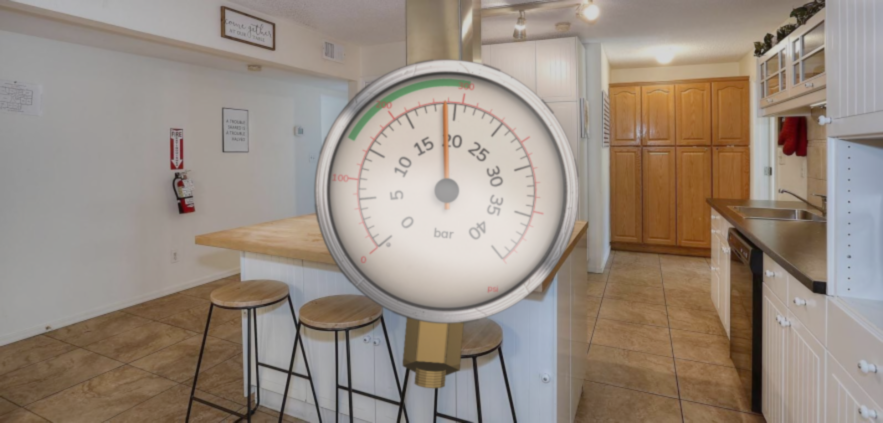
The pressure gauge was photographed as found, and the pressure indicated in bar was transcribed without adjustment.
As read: 19 bar
